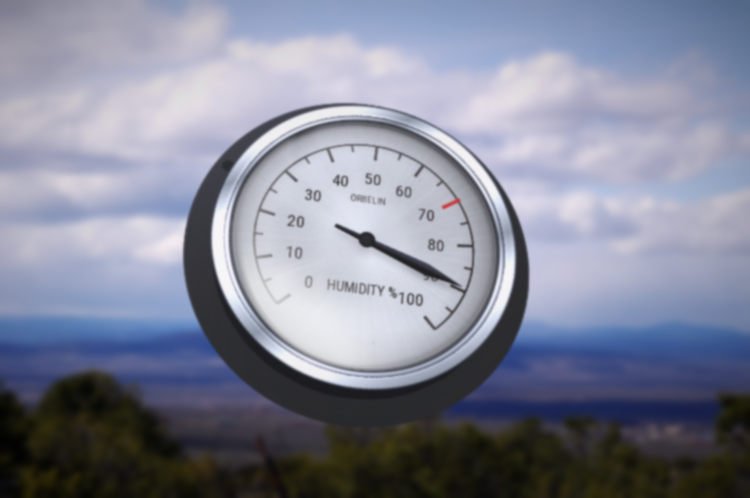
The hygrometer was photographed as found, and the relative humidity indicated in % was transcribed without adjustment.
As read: 90 %
